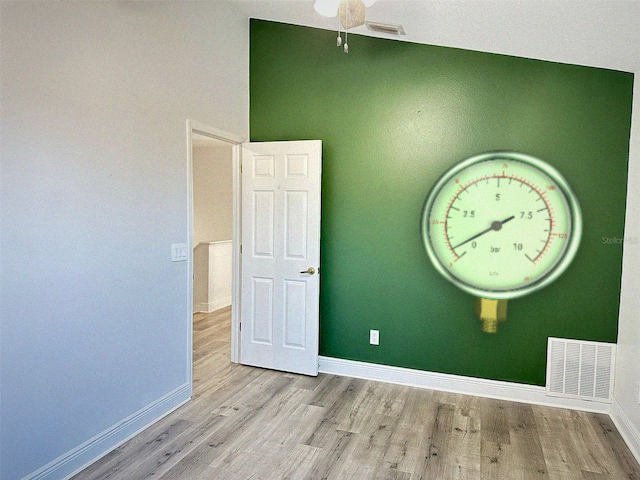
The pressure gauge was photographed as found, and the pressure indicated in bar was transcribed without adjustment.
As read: 0.5 bar
